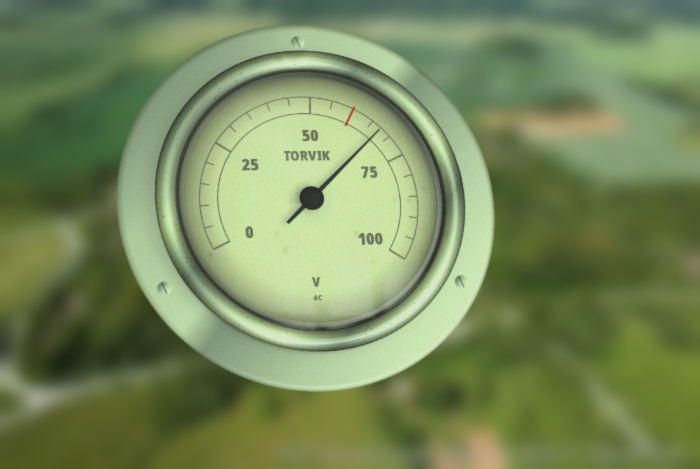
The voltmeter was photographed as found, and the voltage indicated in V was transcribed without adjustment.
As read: 67.5 V
